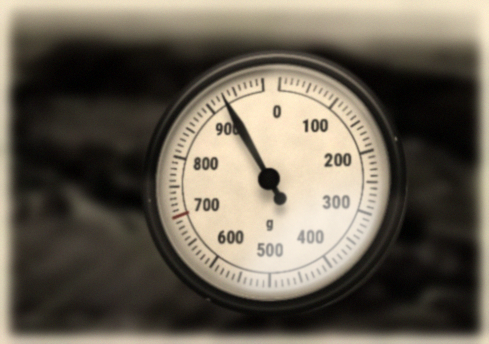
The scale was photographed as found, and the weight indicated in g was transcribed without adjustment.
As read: 930 g
